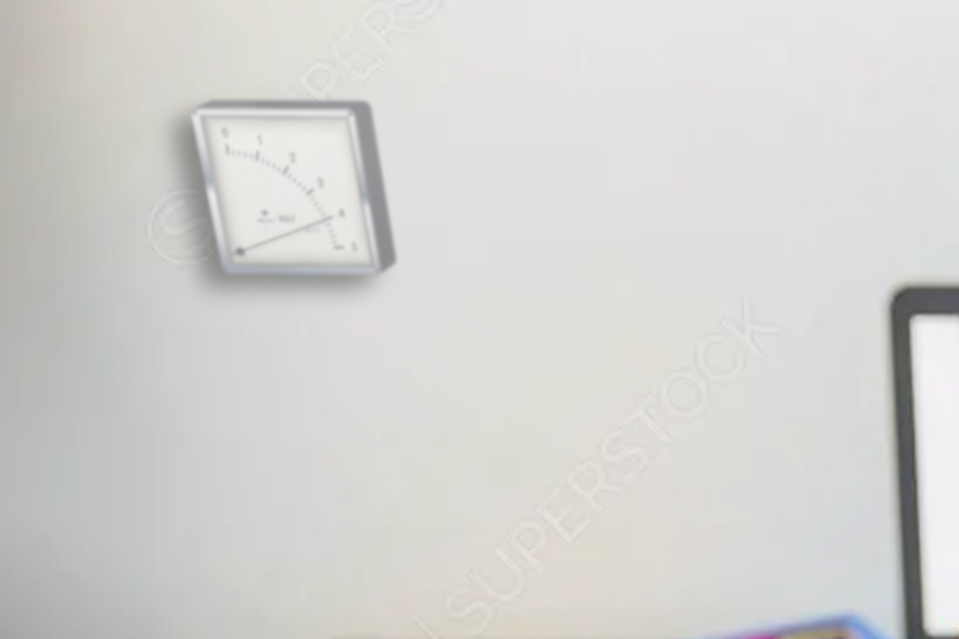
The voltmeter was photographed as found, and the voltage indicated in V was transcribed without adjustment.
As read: 4 V
